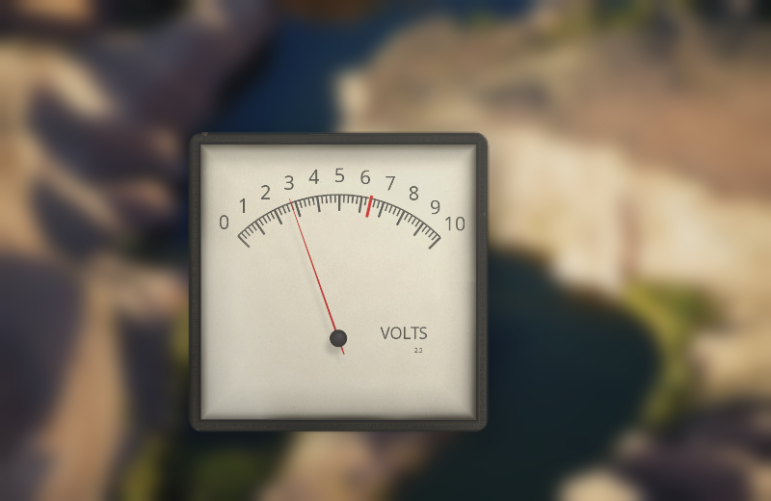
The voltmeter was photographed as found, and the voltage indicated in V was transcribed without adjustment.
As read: 2.8 V
